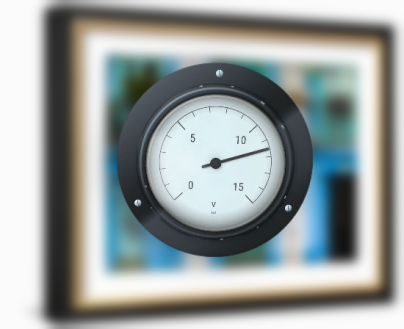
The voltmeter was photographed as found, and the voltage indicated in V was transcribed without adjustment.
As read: 11.5 V
